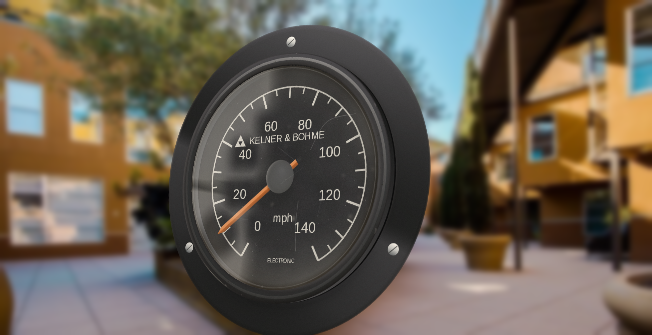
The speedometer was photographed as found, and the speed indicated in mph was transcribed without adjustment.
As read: 10 mph
